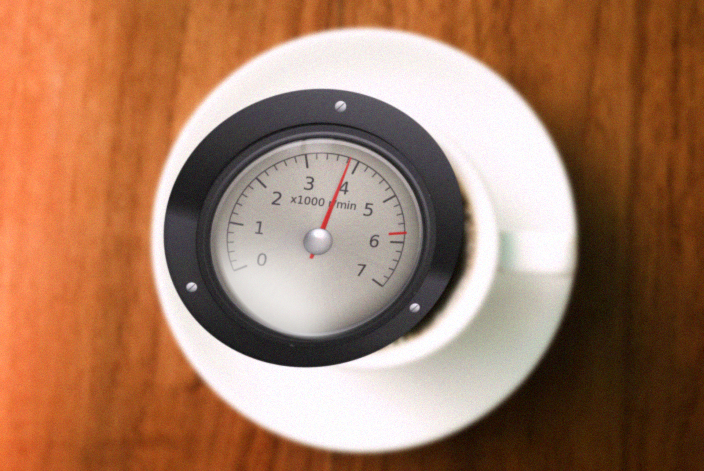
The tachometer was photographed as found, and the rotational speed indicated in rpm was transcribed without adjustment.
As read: 3800 rpm
